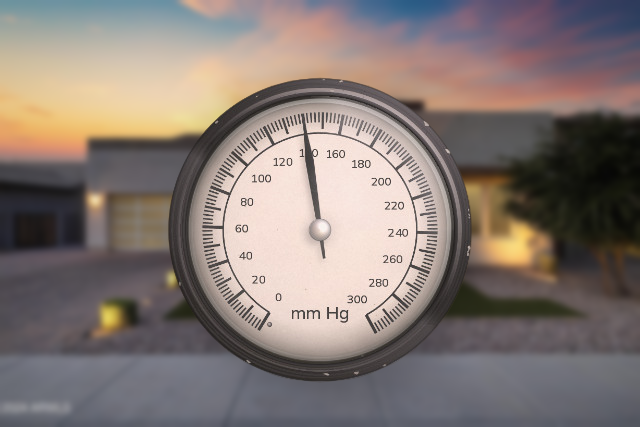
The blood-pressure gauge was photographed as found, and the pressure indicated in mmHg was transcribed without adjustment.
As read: 140 mmHg
